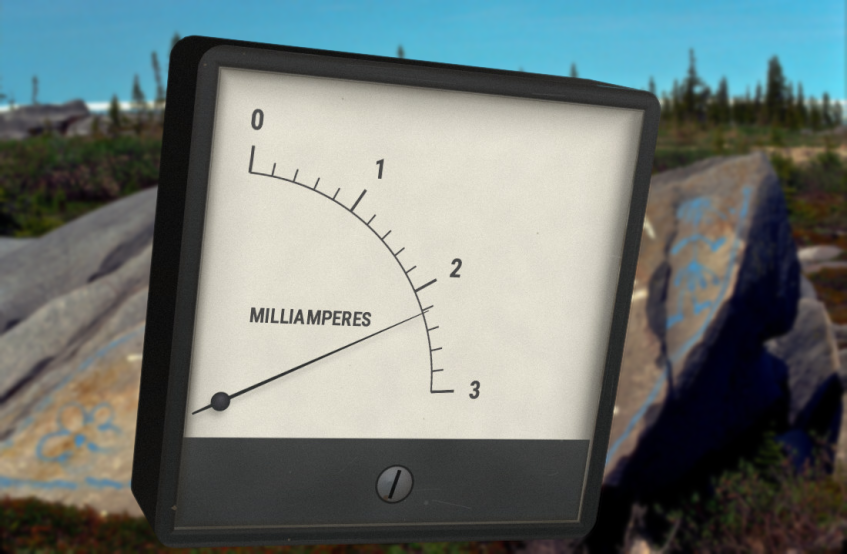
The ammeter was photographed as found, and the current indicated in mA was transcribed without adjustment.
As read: 2.2 mA
